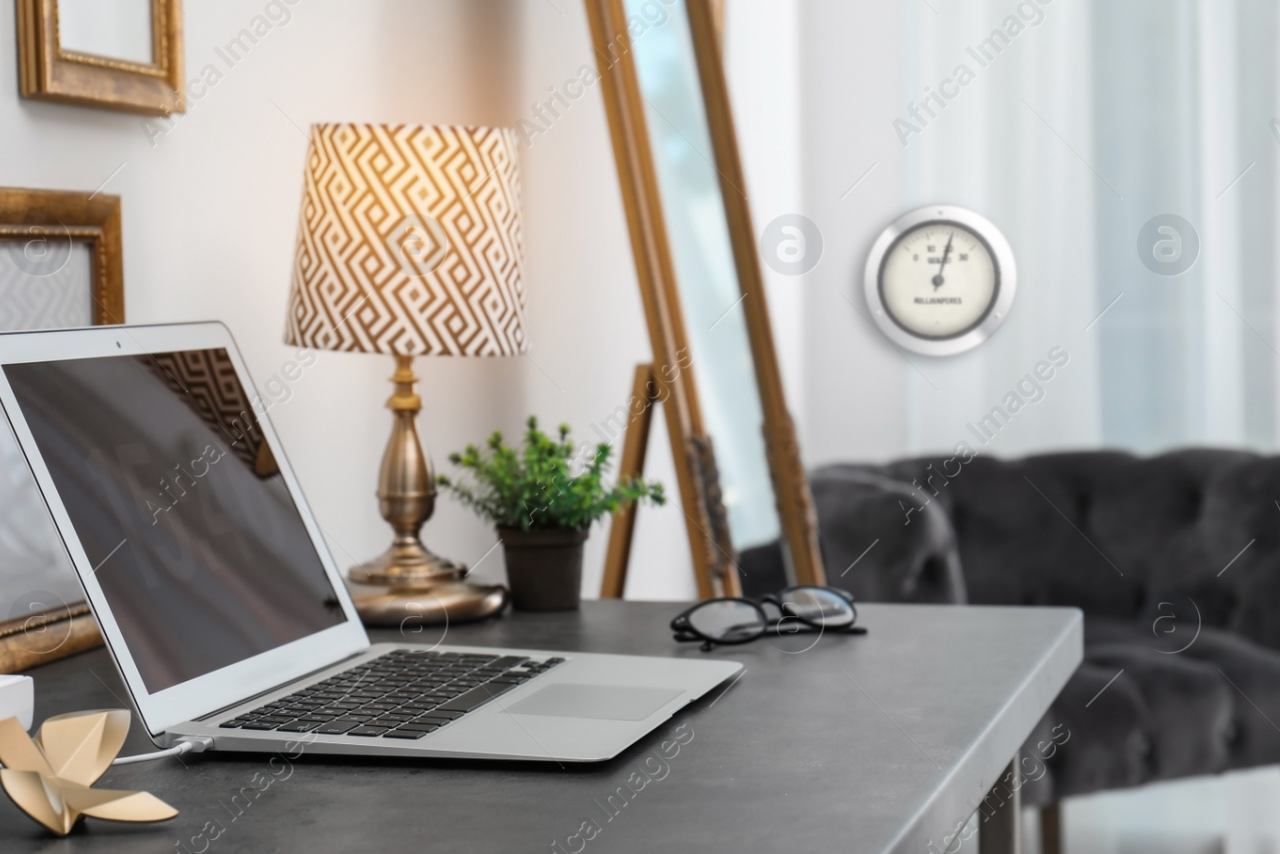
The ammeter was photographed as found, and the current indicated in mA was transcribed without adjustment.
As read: 20 mA
